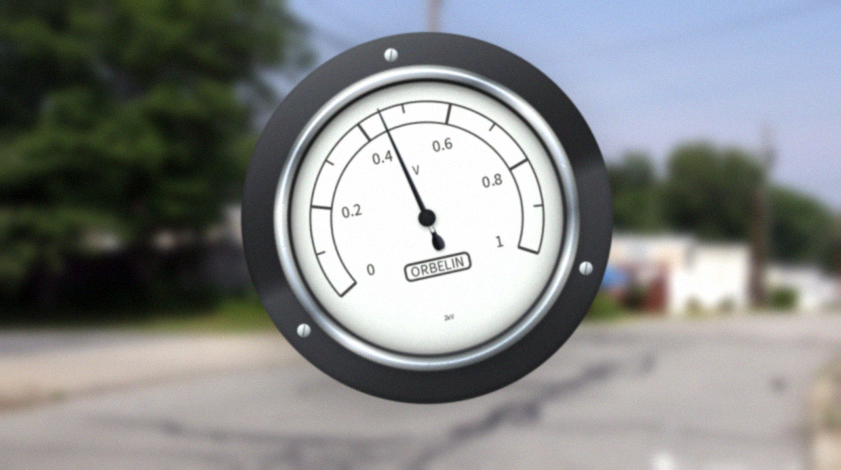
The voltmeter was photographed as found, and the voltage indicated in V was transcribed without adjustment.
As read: 0.45 V
